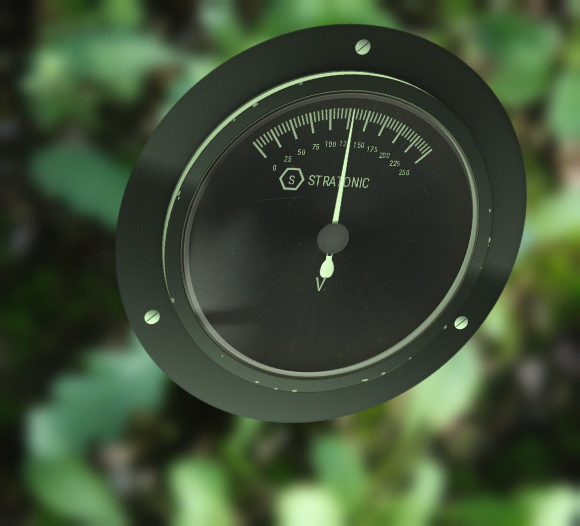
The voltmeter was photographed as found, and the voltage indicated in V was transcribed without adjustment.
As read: 125 V
